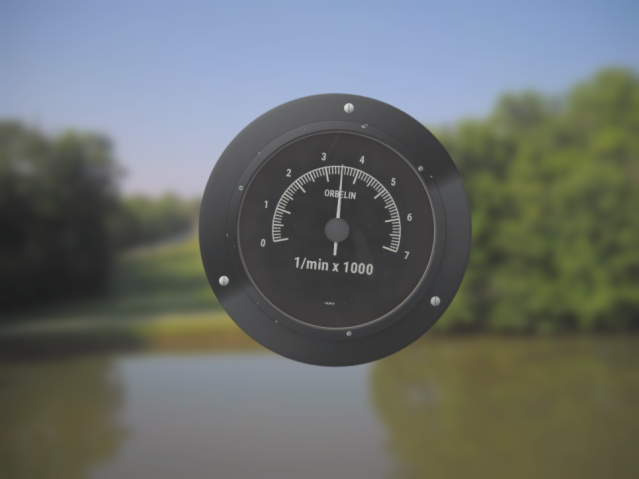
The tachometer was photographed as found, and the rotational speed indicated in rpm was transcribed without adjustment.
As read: 3500 rpm
